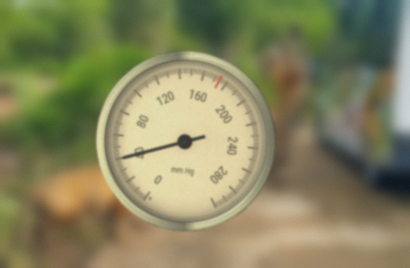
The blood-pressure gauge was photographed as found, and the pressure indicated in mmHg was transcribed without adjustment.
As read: 40 mmHg
